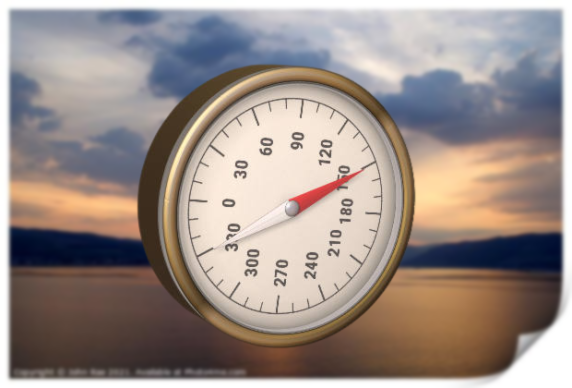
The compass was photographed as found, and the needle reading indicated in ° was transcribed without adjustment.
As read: 150 °
